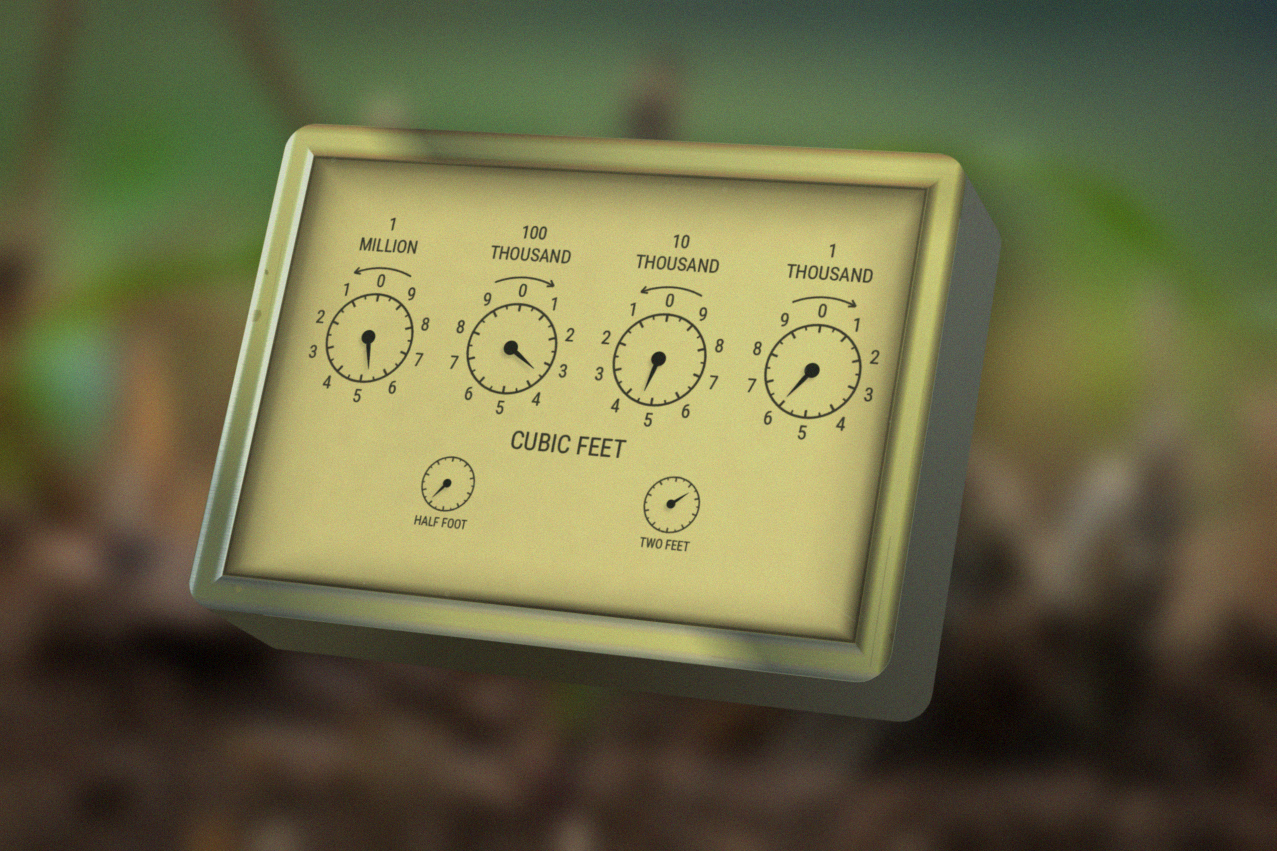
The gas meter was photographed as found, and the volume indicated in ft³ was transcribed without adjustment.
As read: 534600 ft³
